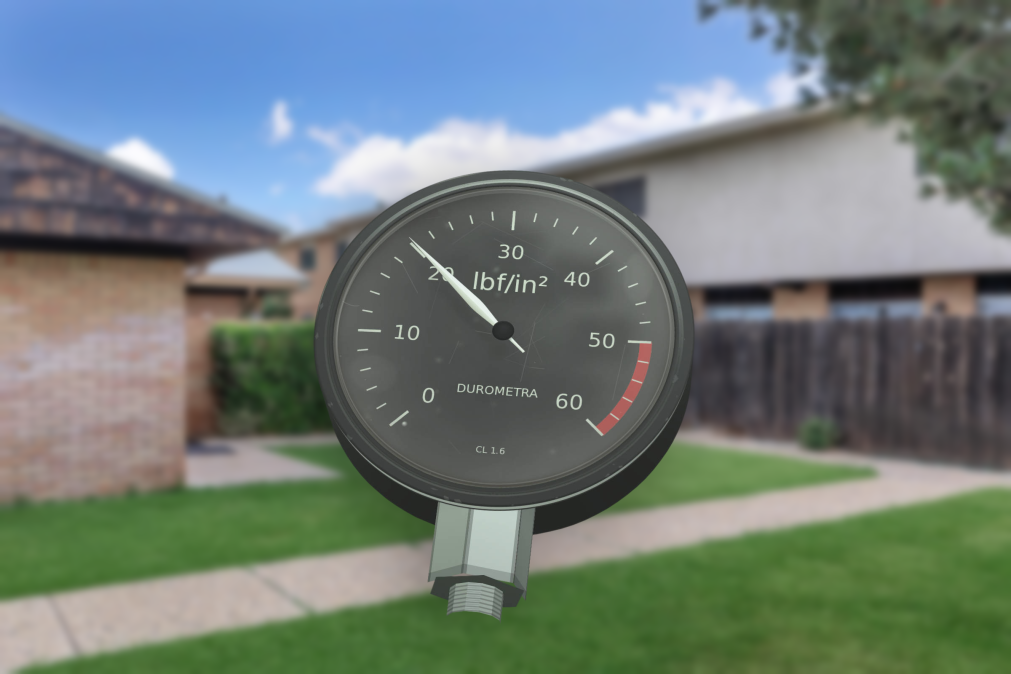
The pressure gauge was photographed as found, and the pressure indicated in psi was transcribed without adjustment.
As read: 20 psi
